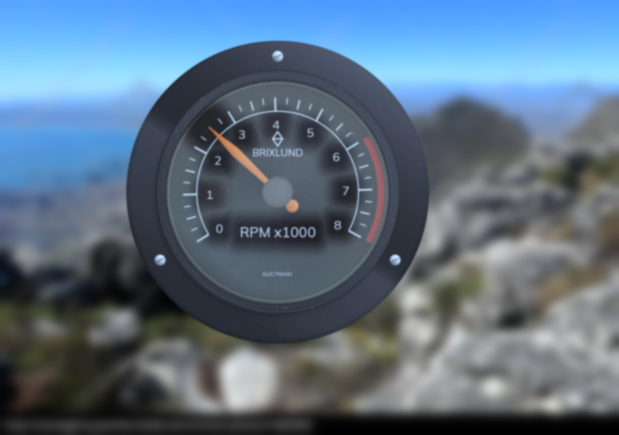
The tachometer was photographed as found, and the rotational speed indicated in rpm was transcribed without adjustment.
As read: 2500 rpm
